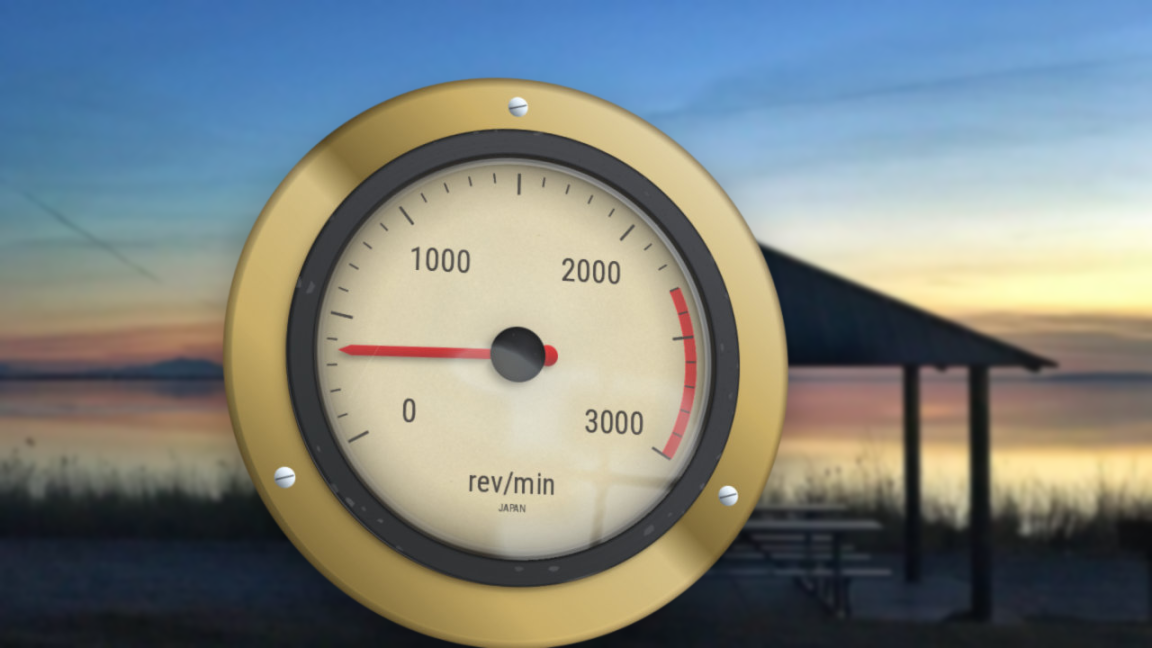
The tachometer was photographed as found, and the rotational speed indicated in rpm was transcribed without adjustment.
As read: 350 rpm
